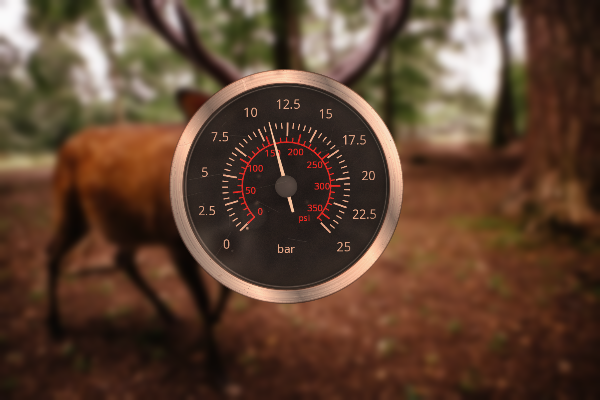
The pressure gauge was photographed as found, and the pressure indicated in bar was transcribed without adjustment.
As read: 11 bar
